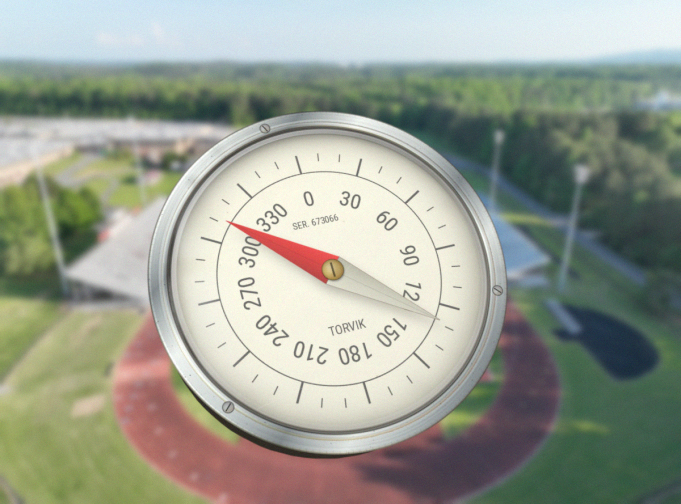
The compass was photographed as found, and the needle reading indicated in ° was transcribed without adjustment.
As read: 310 °
